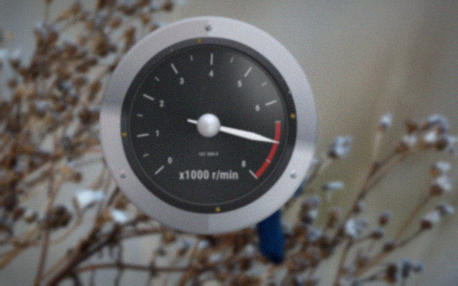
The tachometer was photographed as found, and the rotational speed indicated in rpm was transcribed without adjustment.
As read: 7000 rpm
